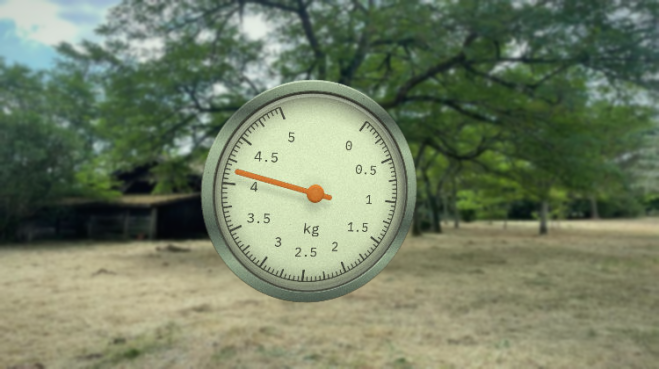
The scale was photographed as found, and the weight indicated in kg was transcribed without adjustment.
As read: 4.15 kg
